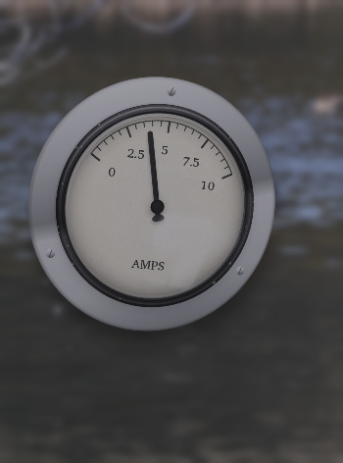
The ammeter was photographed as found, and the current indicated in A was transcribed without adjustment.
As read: 3.75 A
